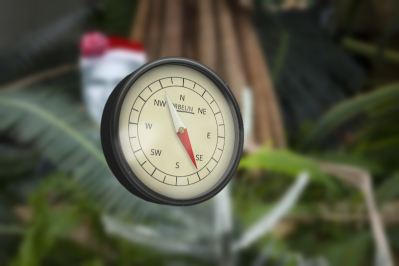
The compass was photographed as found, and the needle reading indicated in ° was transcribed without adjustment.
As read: 150 °
